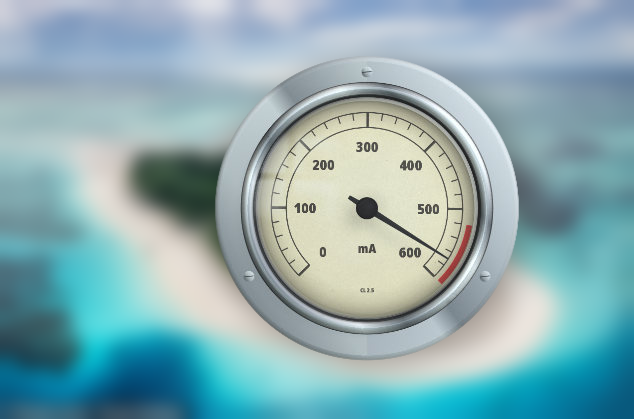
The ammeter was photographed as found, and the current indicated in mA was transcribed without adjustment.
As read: 570 mA
